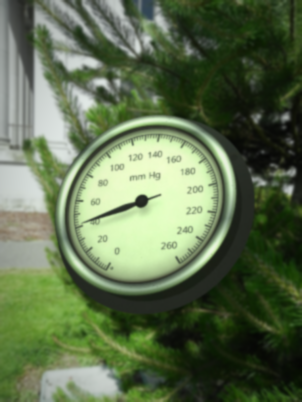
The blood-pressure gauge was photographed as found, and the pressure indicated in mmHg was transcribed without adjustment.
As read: 40 mmHg
